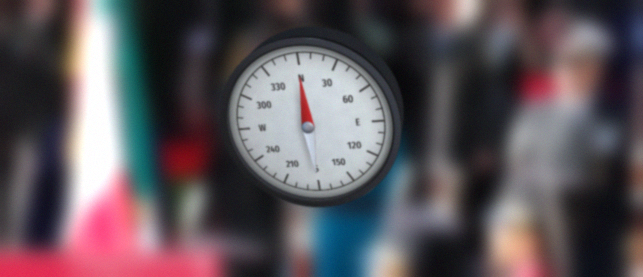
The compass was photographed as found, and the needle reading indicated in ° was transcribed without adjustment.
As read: 0 °
